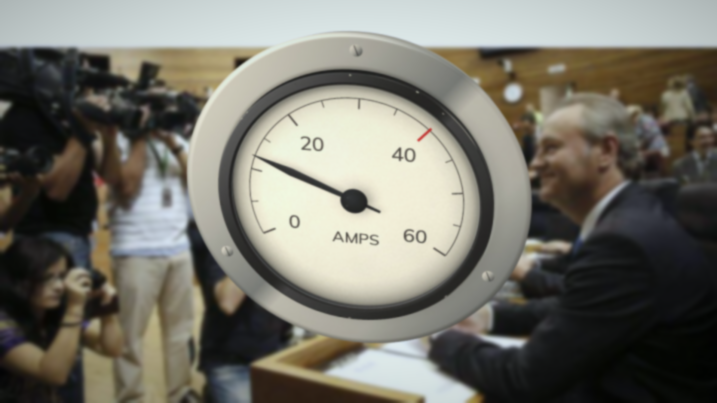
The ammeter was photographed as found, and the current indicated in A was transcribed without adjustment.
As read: 12.5 A
